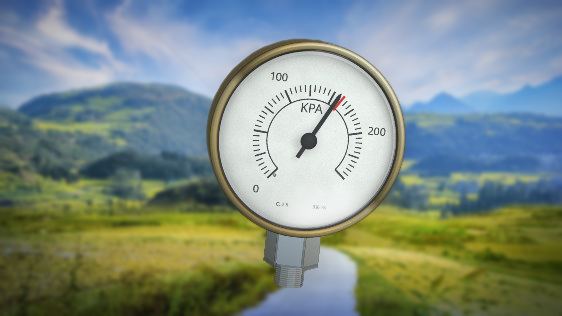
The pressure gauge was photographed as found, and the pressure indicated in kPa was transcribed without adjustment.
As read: 155 kPa
